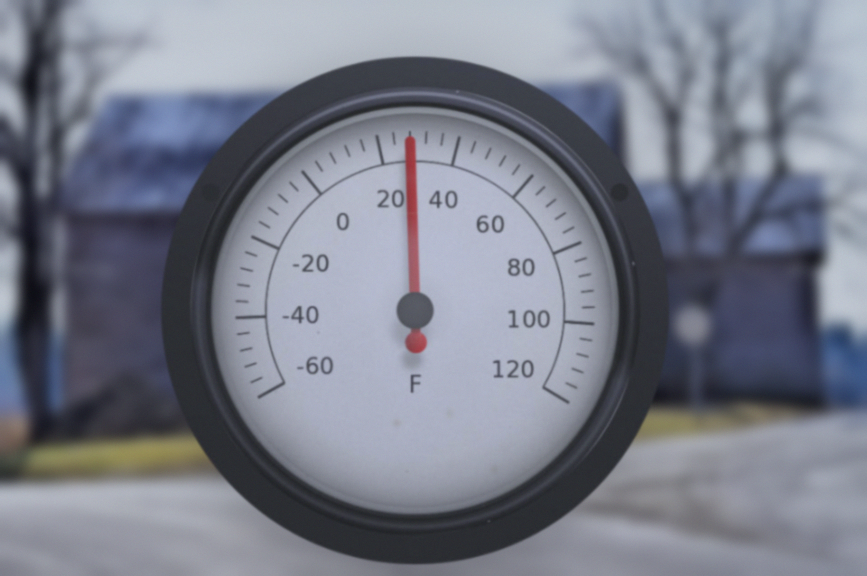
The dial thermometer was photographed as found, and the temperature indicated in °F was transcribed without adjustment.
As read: 28 °F
